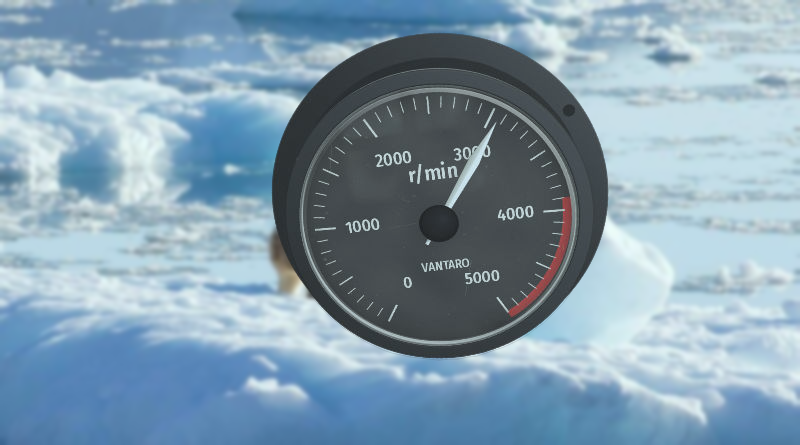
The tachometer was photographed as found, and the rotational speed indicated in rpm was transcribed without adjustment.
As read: 3050 rpm
